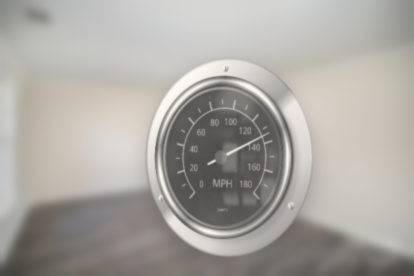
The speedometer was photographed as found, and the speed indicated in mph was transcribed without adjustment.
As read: 135 mph
